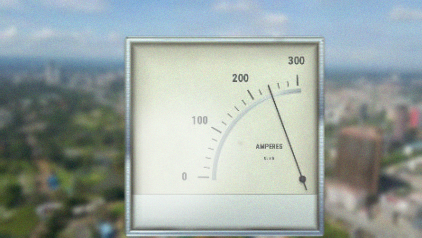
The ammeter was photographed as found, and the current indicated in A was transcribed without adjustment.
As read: 240 A
